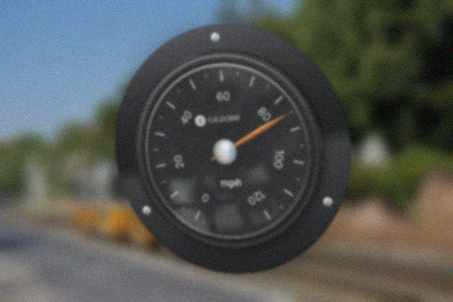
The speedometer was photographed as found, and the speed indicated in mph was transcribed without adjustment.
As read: 85 mph
